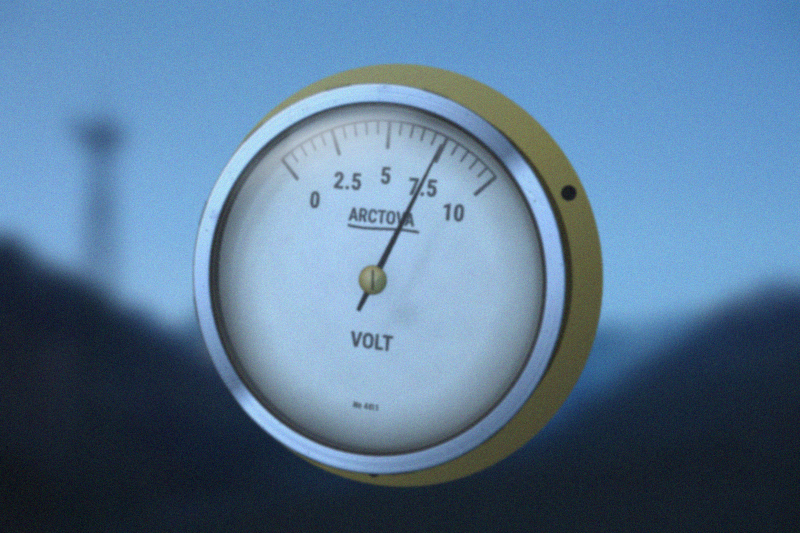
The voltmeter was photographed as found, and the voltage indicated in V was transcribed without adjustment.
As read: 7.5 V
